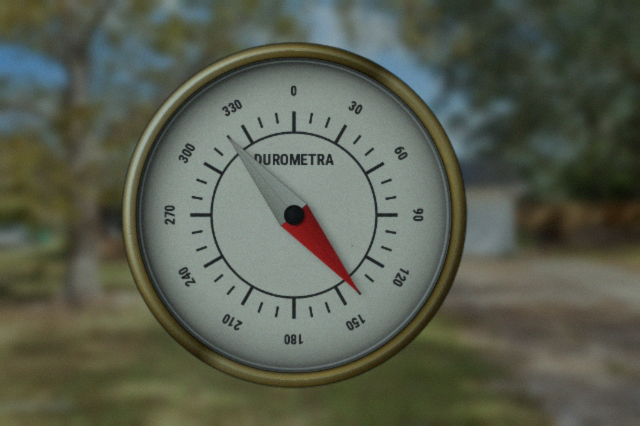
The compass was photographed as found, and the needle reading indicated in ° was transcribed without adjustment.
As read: 140 °
